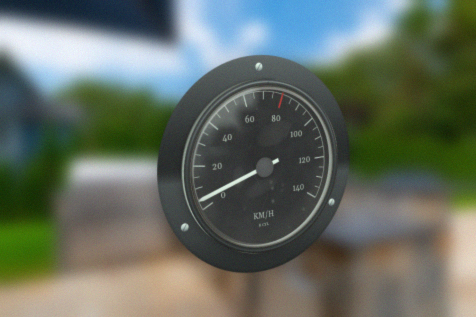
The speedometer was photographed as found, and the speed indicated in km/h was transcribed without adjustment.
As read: 5 km/h
